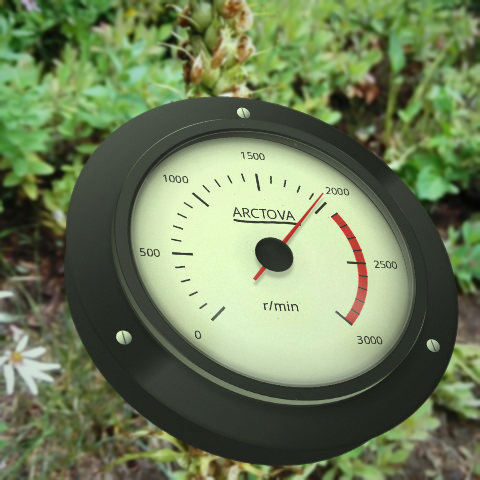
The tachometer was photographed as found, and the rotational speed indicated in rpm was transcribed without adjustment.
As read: 1950 rpm
